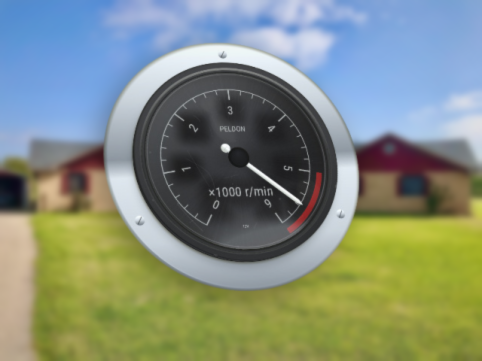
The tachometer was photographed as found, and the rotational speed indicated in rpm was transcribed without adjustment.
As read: 5600 rpm
